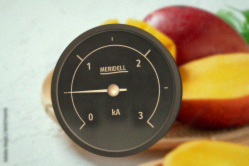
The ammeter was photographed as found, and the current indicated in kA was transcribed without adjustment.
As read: 0.5 kA
